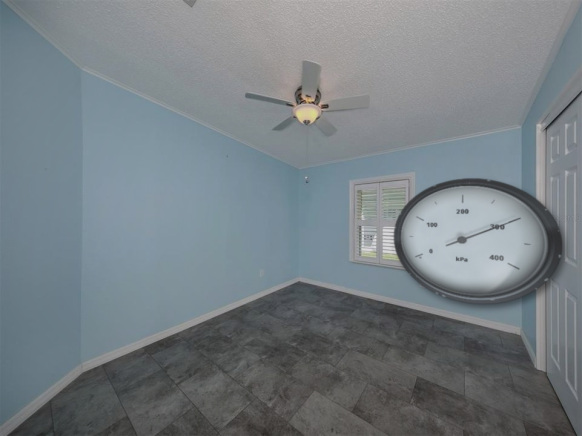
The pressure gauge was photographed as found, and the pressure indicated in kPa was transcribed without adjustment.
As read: 300 kPa
